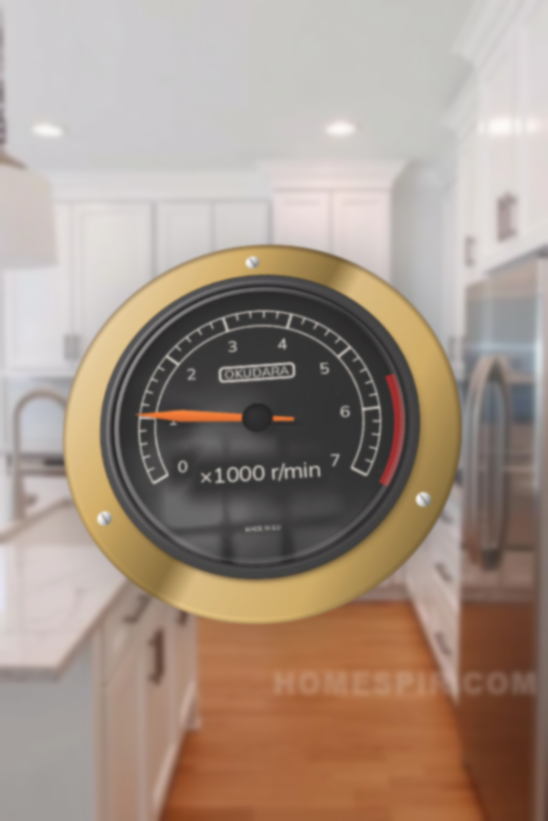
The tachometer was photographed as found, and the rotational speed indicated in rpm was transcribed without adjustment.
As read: 1000 rpm
